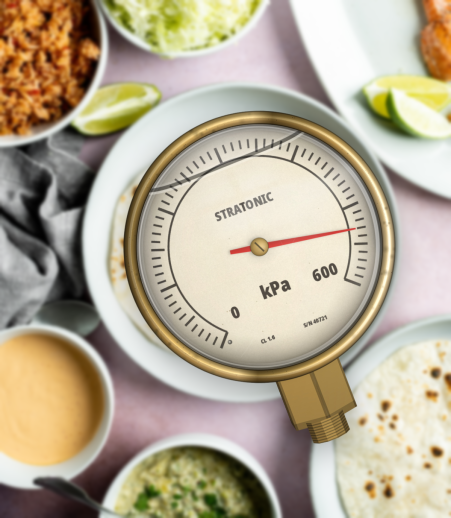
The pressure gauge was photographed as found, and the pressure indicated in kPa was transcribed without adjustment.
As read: 530 kPa
